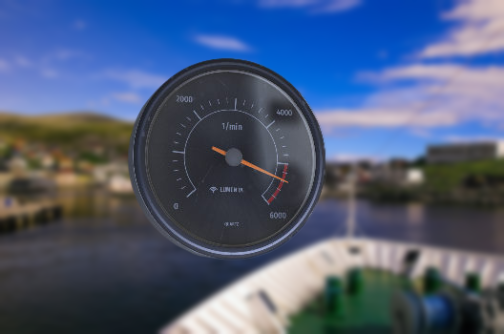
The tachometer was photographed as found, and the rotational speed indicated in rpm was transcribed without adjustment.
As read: 5400 rpm
